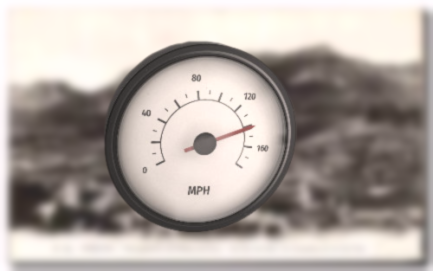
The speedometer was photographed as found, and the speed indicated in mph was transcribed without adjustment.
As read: 140 mph
